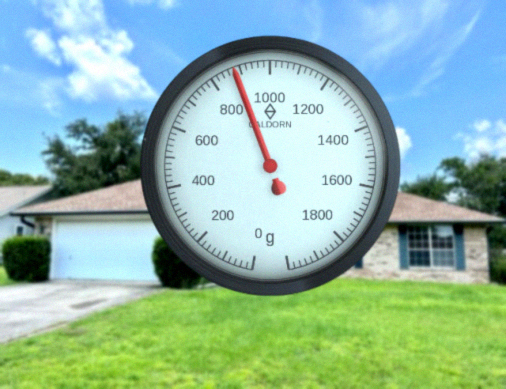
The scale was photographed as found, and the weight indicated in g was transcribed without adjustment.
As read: 880 g
